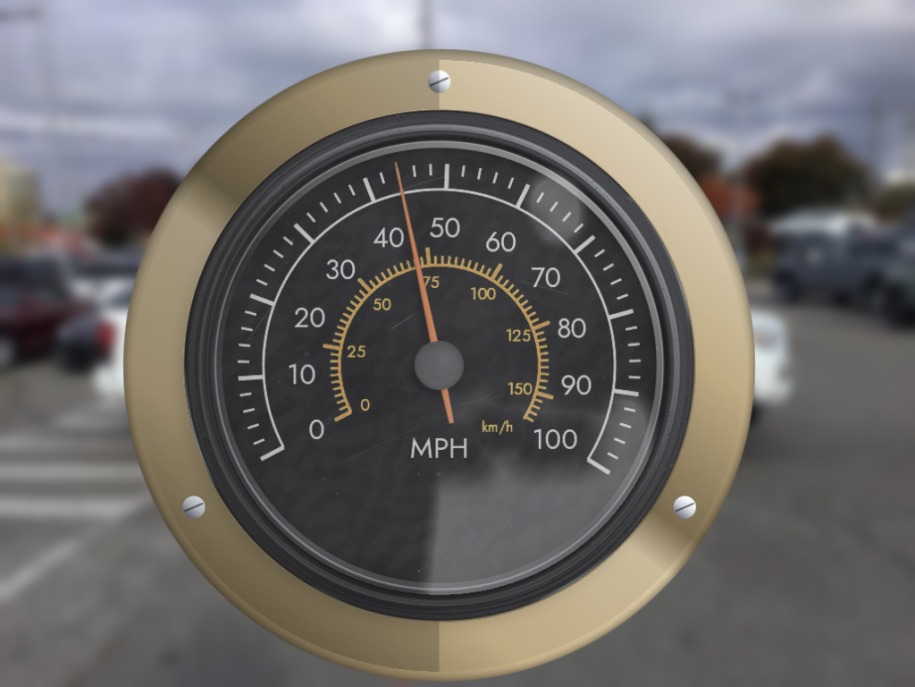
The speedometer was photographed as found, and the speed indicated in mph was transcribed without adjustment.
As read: 44 mph
